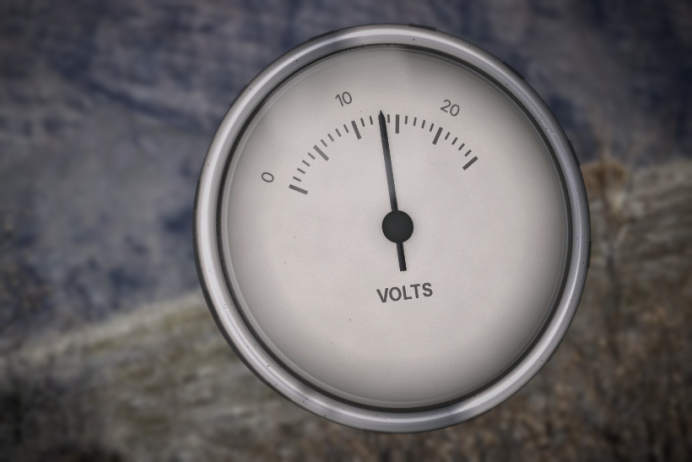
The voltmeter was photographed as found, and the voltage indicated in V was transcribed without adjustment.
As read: 13 V
